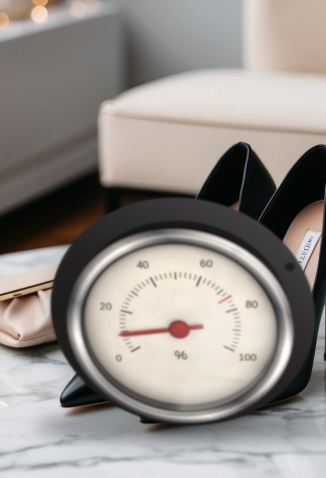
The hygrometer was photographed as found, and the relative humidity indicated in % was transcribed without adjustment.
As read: 10 %
